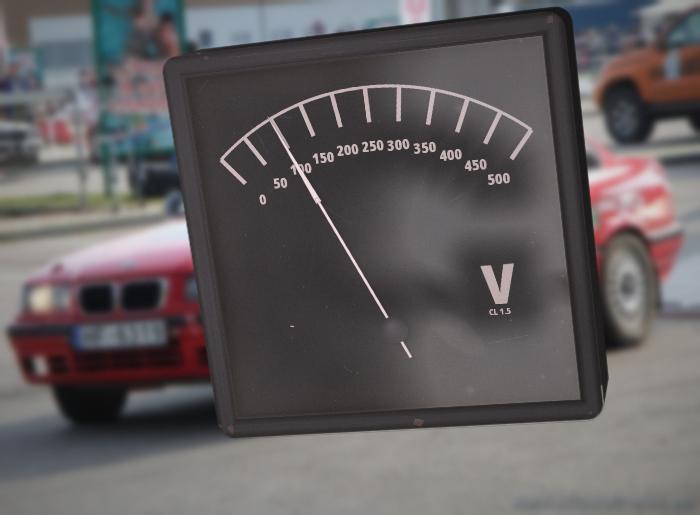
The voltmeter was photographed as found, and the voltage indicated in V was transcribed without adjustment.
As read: 100 V
